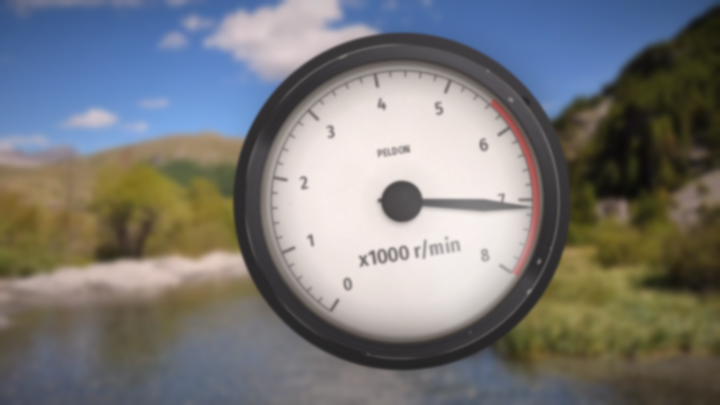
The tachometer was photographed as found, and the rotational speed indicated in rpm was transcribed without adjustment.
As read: 7100 rpm
